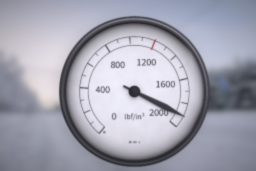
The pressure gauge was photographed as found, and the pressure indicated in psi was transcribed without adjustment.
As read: 1900 psi
